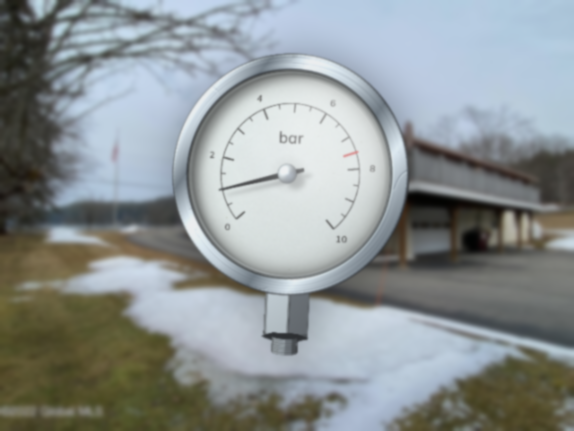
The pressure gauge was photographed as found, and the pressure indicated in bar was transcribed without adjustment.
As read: 1 bar
